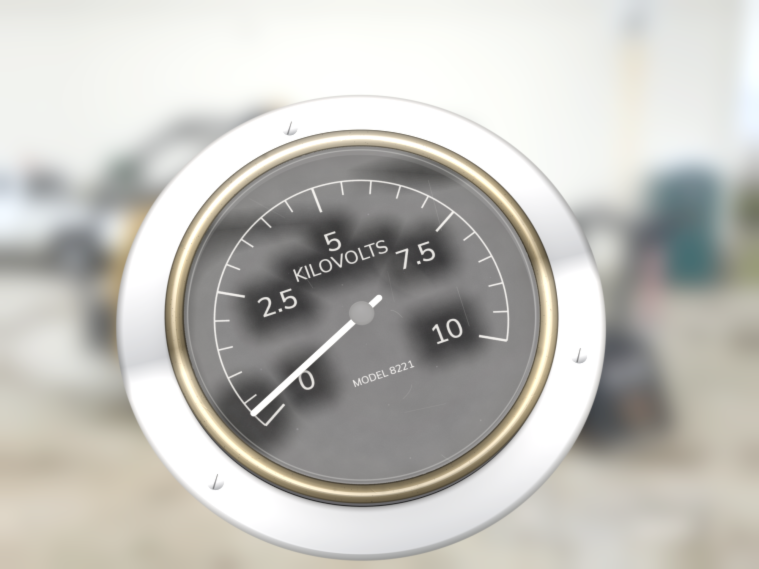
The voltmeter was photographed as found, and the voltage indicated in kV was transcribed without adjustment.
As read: 0.25 kV
